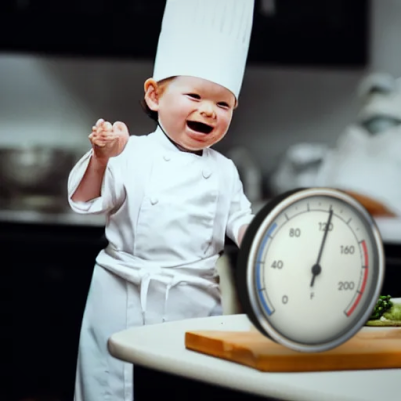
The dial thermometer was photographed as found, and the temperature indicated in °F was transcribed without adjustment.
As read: 120 °F
